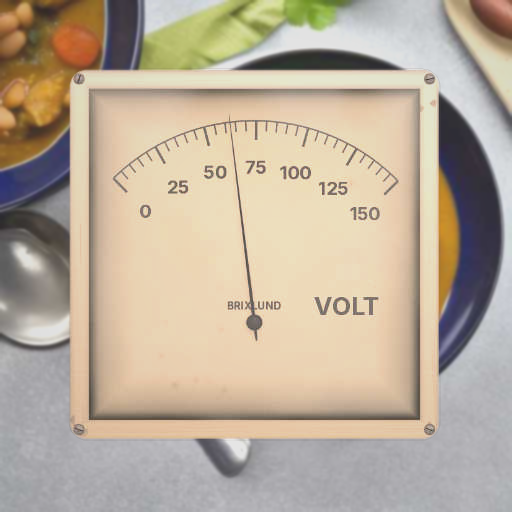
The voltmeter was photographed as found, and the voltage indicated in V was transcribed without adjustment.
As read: 62.5 V
